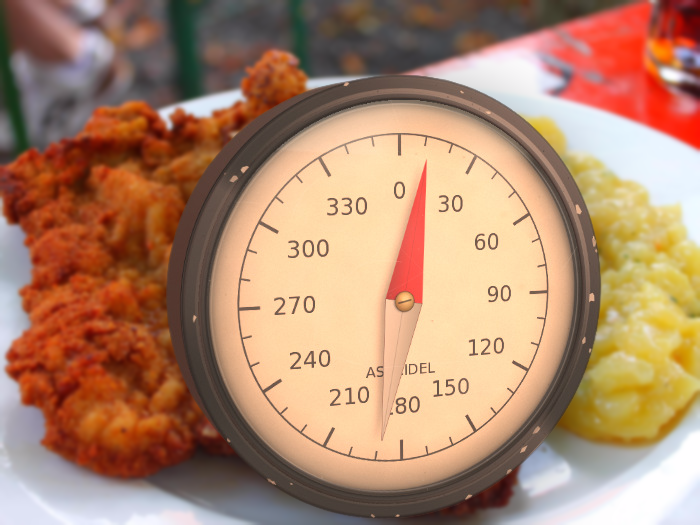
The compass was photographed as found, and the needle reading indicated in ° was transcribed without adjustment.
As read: 10 °
